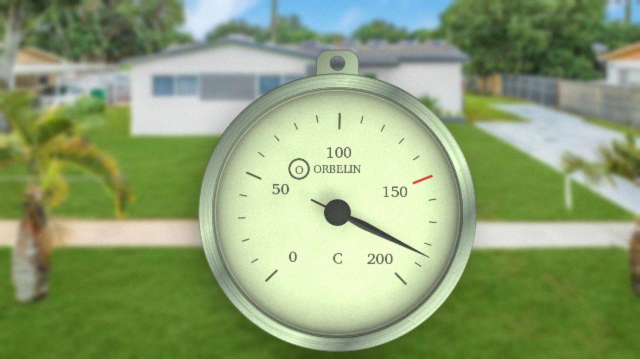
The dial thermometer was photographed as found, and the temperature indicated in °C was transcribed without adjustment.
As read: 185 °C
